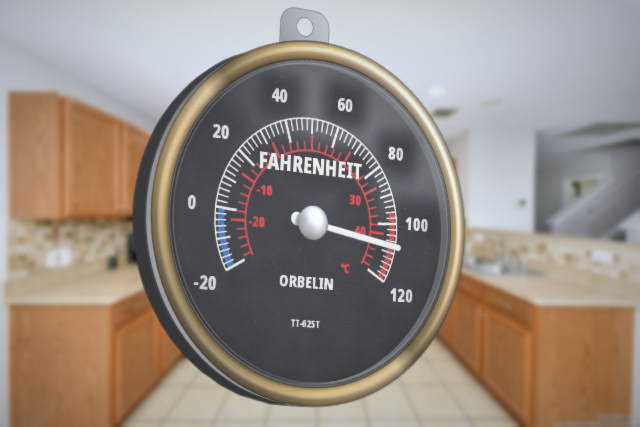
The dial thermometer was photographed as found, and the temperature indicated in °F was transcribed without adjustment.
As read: 108 °F
